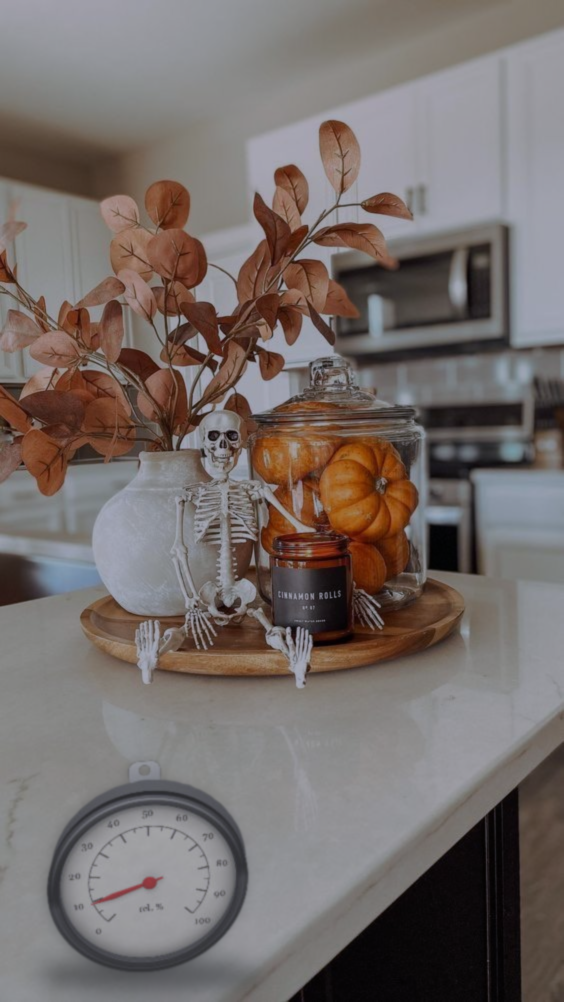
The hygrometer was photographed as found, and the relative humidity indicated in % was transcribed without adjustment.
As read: 10 %
